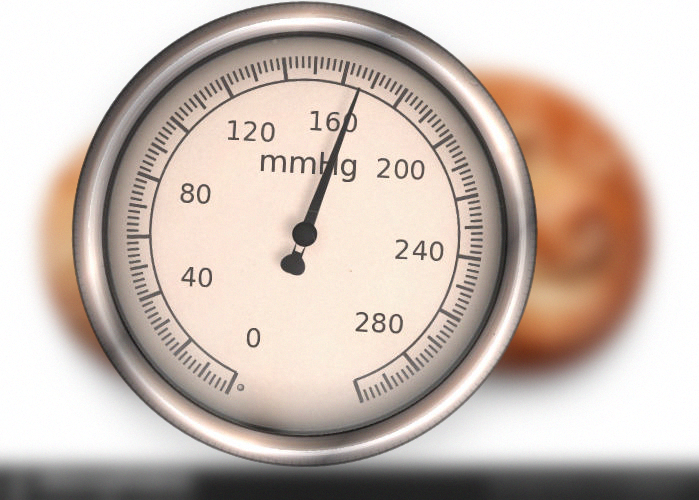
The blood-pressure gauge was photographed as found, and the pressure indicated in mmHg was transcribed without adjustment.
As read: 166 mmHg
